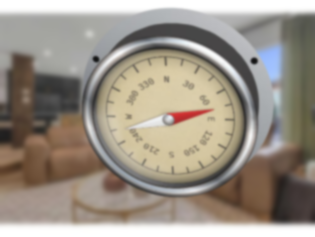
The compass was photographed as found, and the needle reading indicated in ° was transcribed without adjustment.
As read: 75 °
